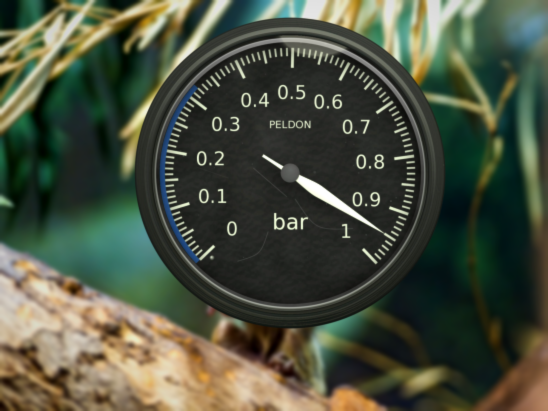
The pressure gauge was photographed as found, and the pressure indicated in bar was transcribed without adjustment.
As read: 0.95 bar
